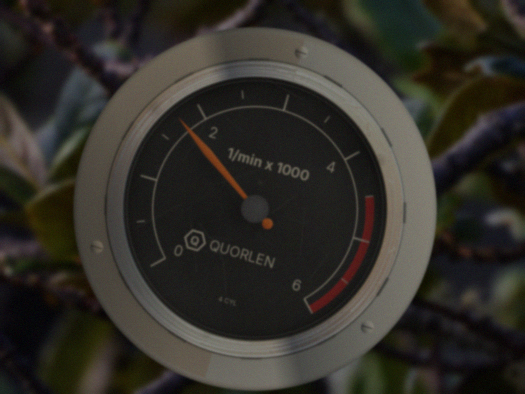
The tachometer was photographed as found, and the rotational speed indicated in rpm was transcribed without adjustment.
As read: 1750 rpm
